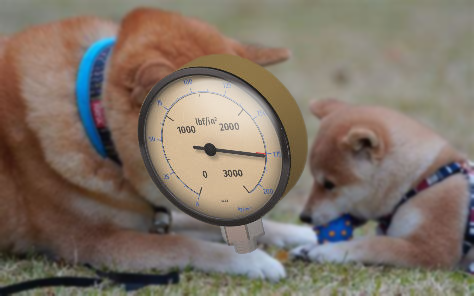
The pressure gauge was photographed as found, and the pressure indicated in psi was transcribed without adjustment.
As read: 2500 psi
